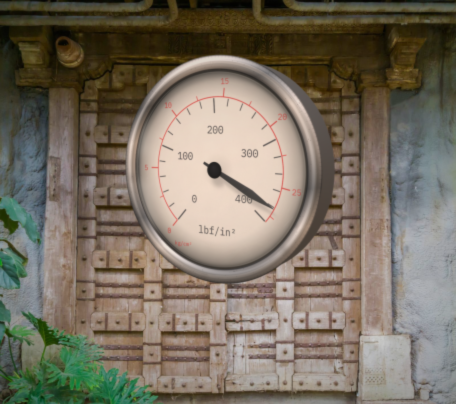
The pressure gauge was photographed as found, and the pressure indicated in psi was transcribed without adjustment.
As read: 380 psi
